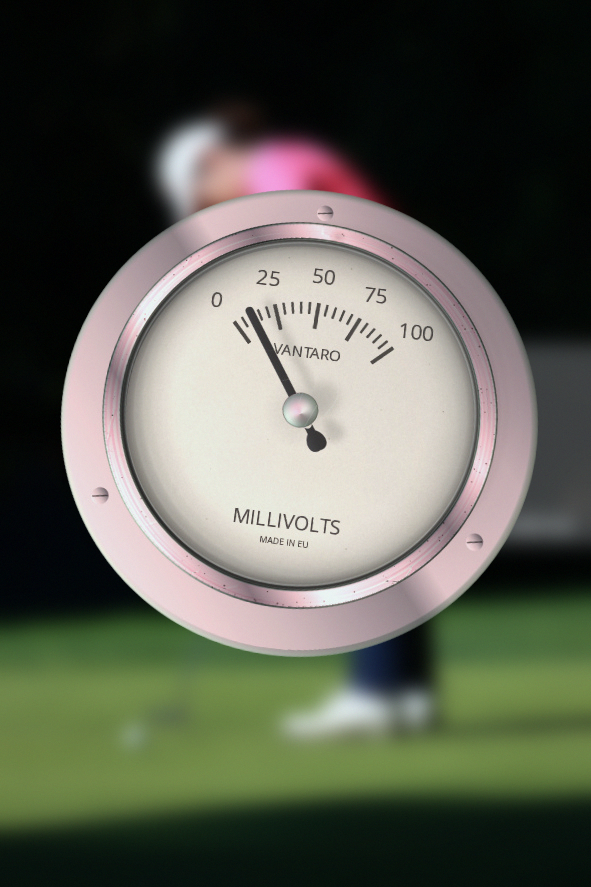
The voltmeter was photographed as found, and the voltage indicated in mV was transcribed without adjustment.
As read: 10 mV
